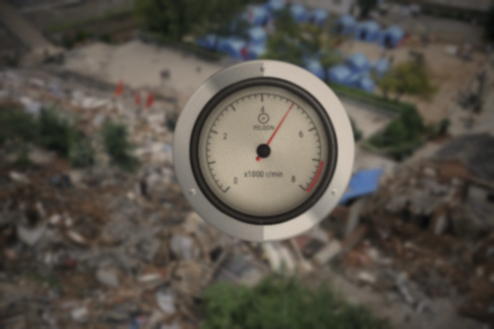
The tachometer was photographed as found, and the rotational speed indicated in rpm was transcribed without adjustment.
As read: 5000 rpm
